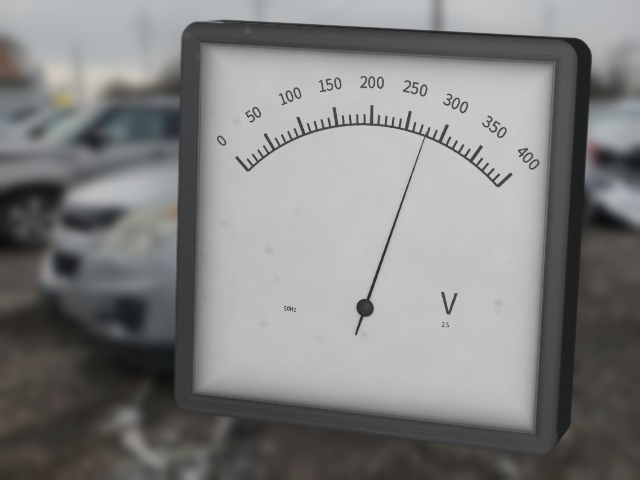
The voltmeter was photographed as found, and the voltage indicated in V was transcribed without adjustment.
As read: 280 V
